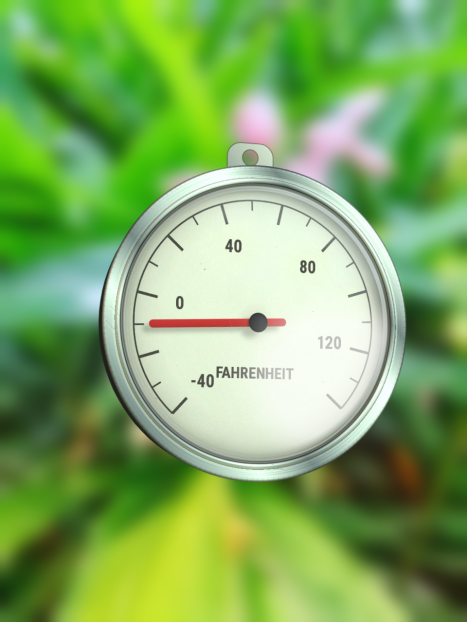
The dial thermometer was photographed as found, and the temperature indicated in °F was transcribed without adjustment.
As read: -10 °F
